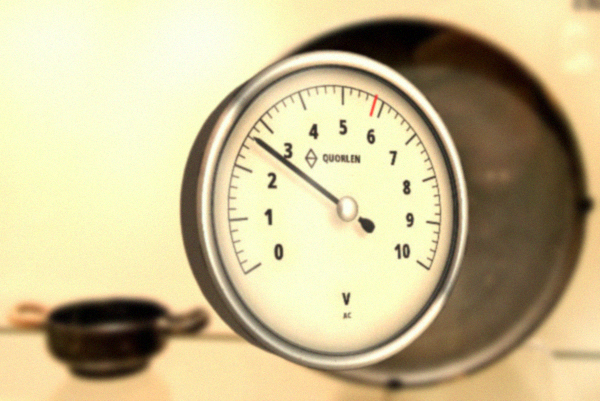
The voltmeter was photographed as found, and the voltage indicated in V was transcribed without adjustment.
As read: 2.6 V
